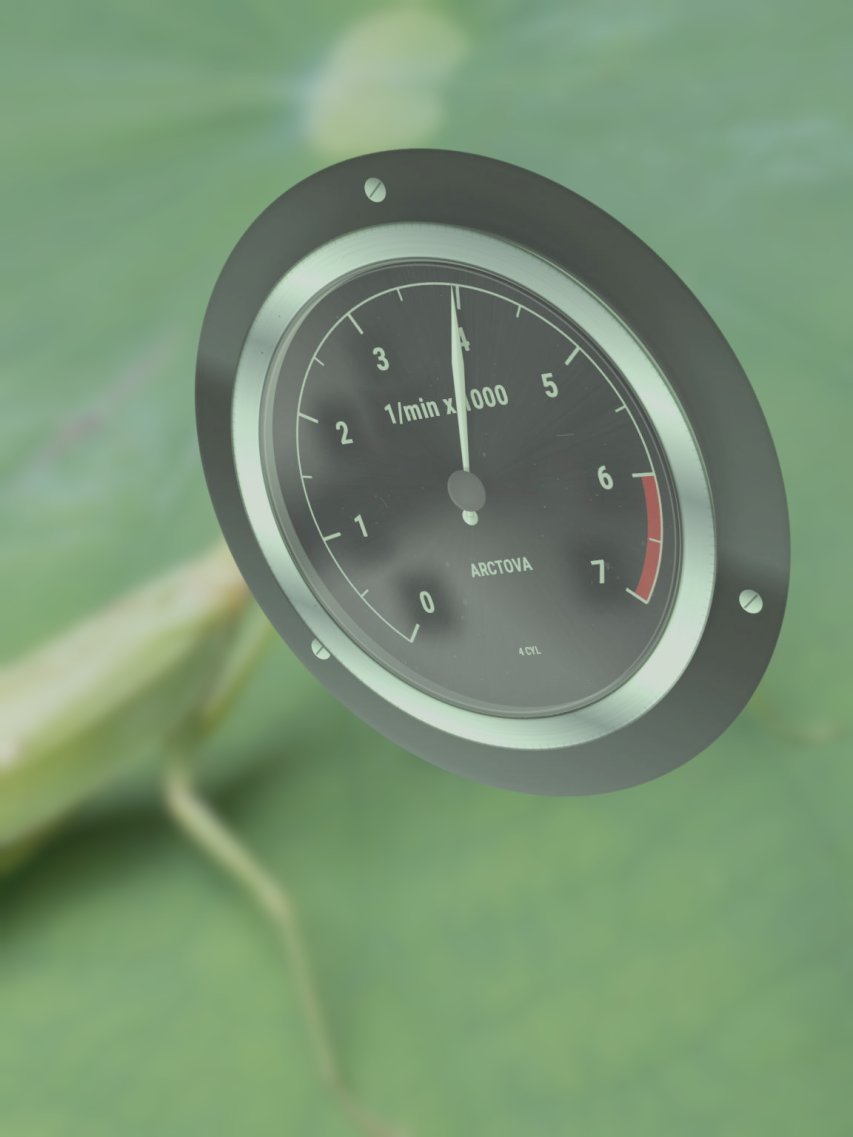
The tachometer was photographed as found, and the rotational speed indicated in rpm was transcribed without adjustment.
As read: 4000 rpm
